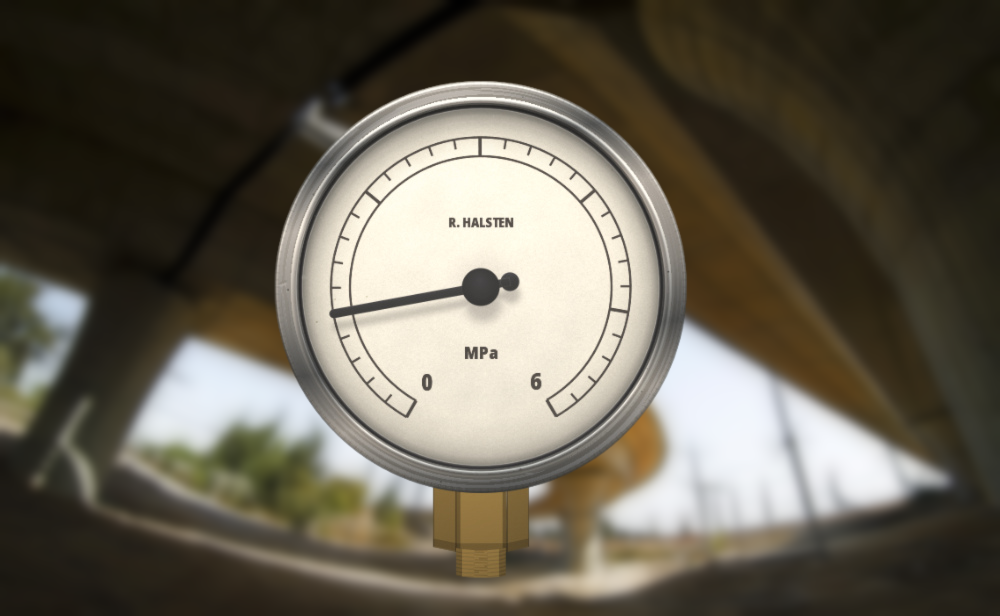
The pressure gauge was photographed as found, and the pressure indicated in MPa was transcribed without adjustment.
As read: 1 MPa
